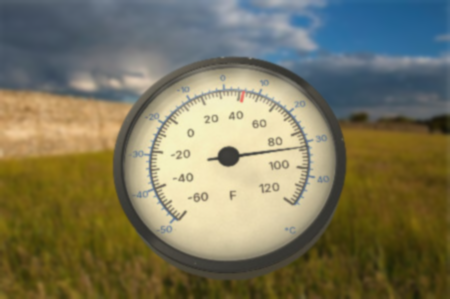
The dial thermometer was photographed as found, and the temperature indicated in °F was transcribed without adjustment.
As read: 90 °F
